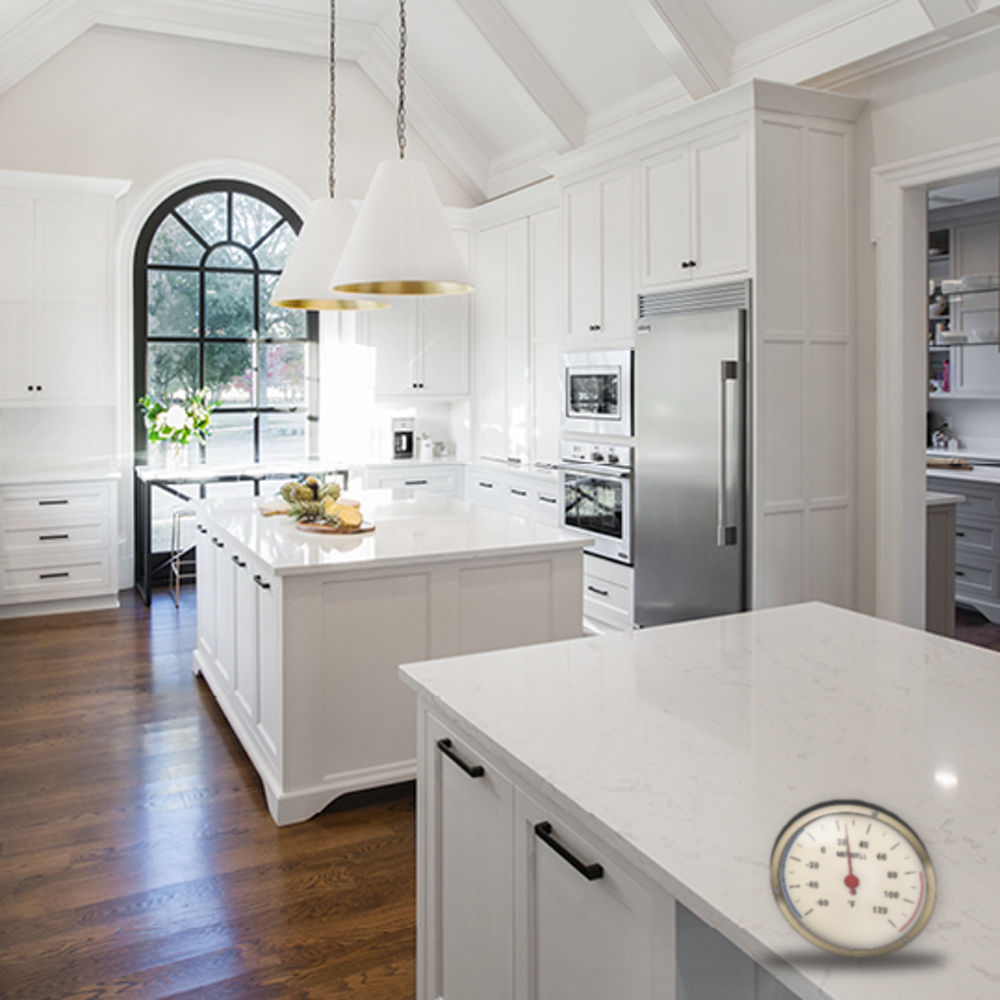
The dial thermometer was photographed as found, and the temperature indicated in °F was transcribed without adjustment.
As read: 25 °F
